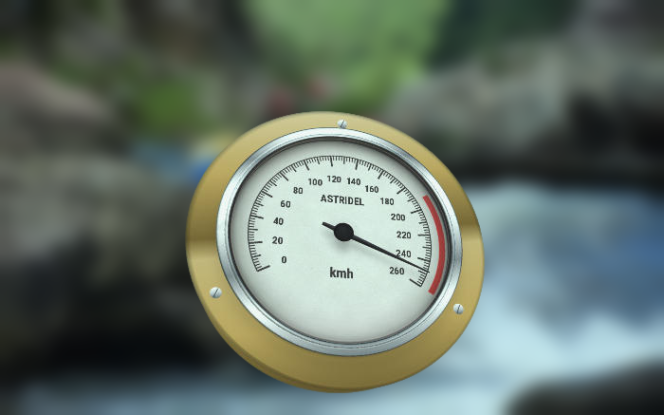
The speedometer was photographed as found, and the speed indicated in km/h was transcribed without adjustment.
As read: 250 km/h
